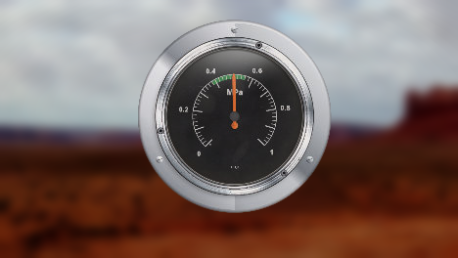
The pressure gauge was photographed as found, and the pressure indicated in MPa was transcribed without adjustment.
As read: 0.5 MPa
